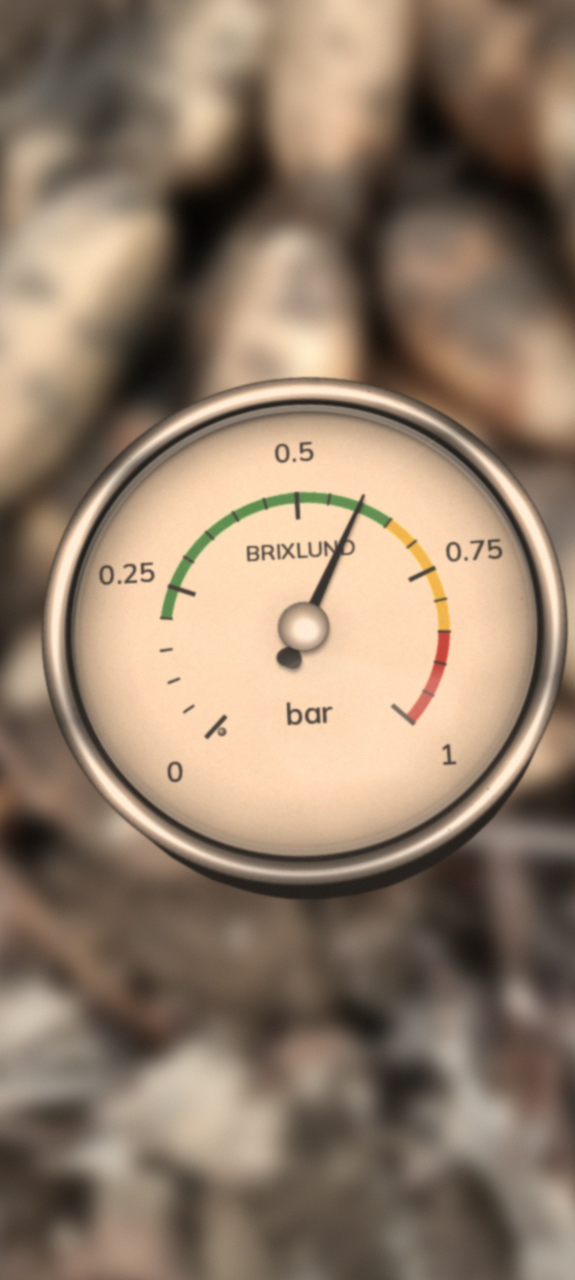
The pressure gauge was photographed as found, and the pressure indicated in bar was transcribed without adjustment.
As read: 0.6 bar
